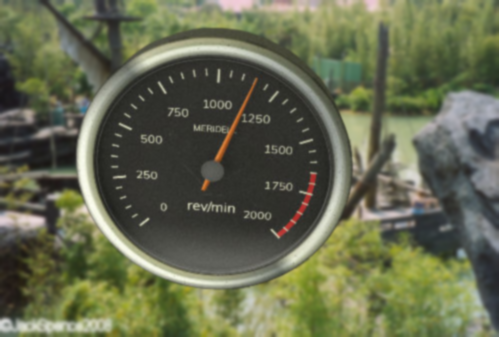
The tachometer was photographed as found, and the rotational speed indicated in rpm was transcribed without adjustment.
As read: 1150 rpm
